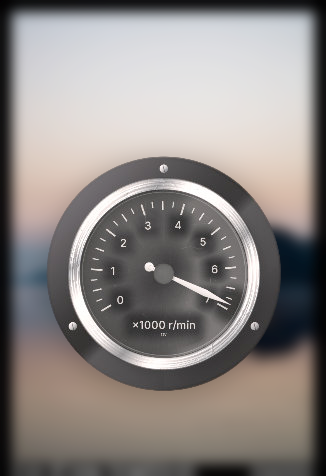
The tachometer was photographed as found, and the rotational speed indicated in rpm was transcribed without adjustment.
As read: 6875 rpm
